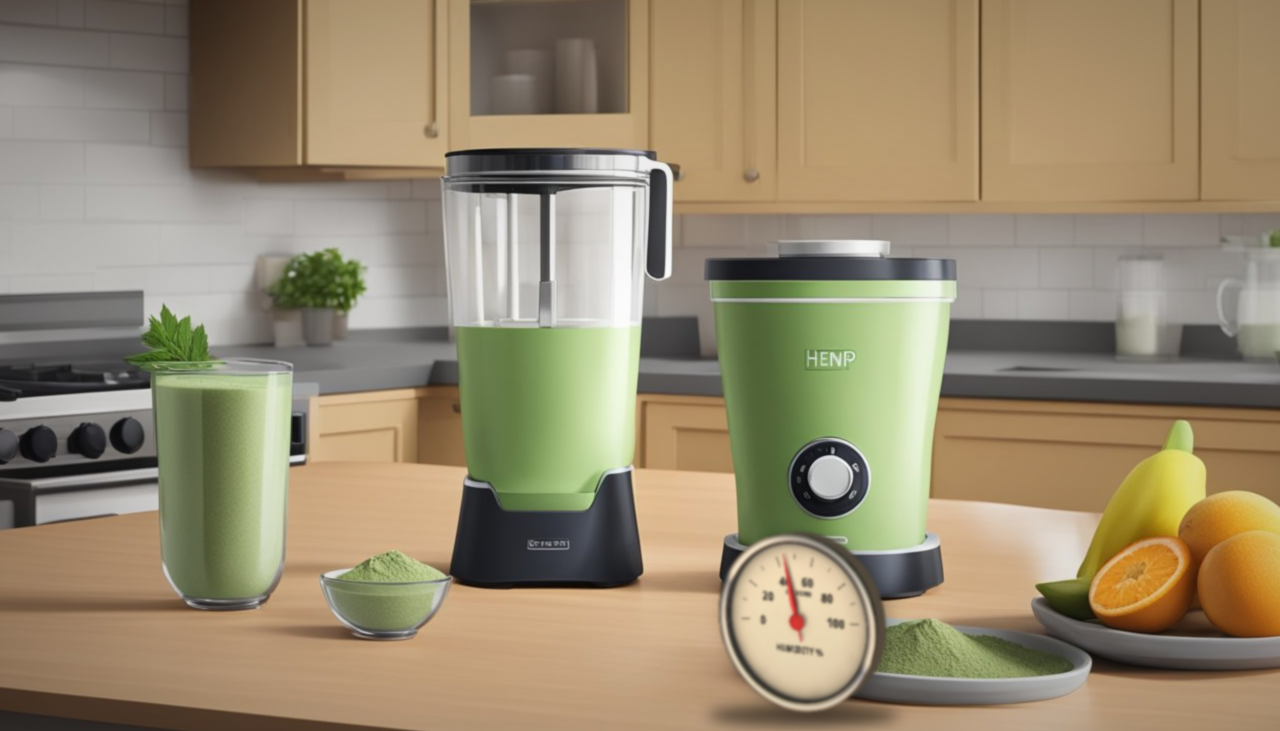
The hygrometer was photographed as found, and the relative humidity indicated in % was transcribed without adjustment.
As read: 45 %
